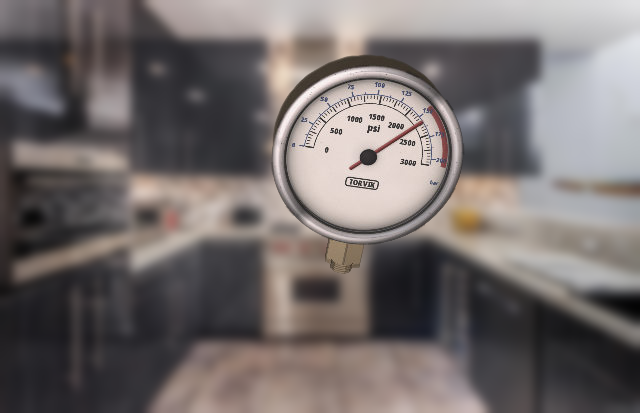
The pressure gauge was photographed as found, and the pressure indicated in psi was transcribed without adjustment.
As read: 2250 psi
